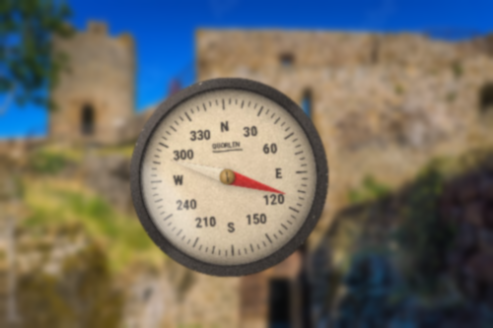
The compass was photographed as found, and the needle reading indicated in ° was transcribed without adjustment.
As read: 110 °
